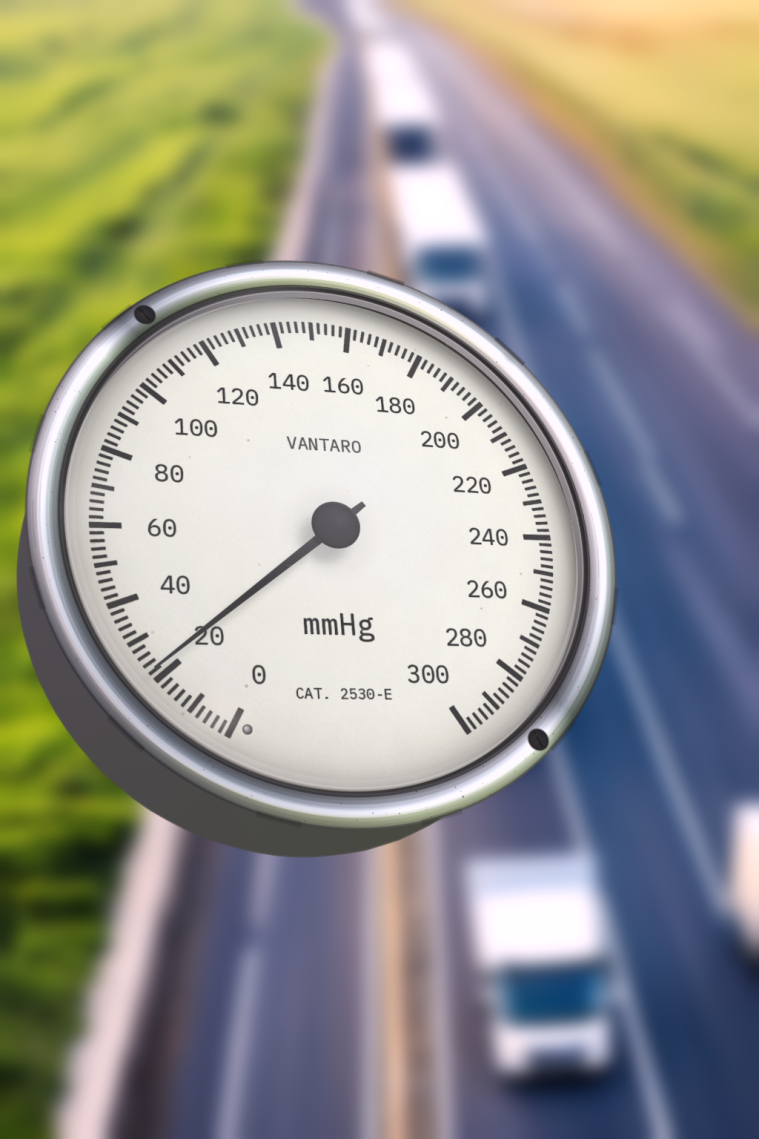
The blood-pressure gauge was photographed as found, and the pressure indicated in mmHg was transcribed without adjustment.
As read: 22 mmHg
